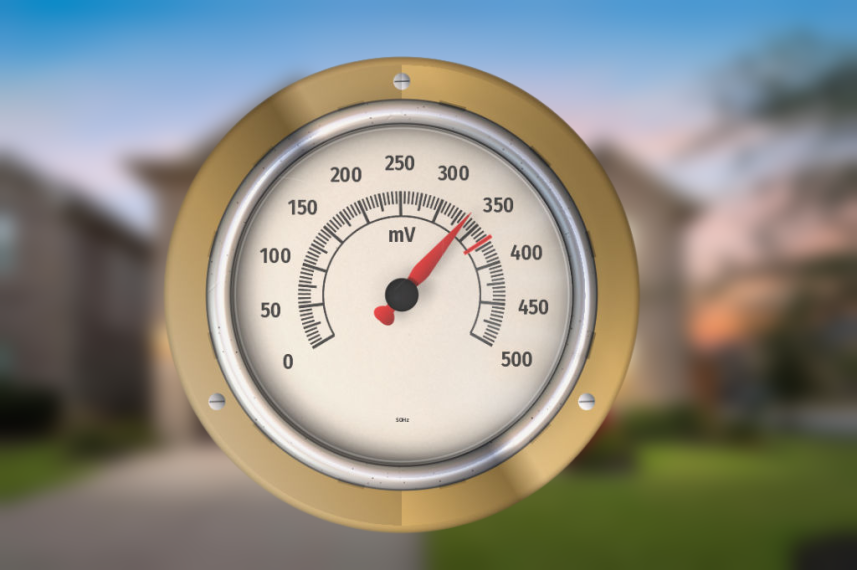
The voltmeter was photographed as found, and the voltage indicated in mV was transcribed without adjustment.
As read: 335 mV
